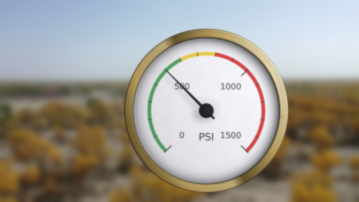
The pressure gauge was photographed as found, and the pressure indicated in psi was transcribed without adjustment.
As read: 500 psi
